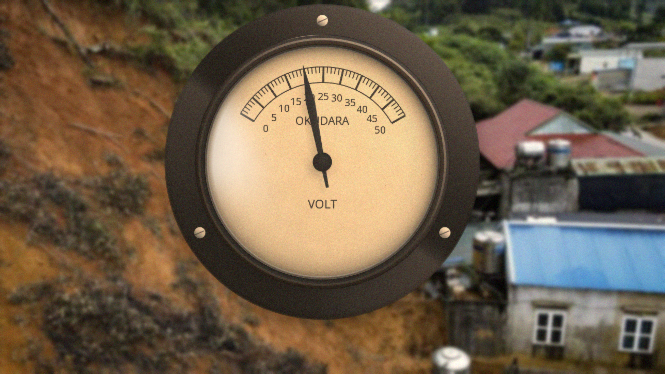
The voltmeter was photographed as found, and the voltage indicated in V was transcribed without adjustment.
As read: 20 V
